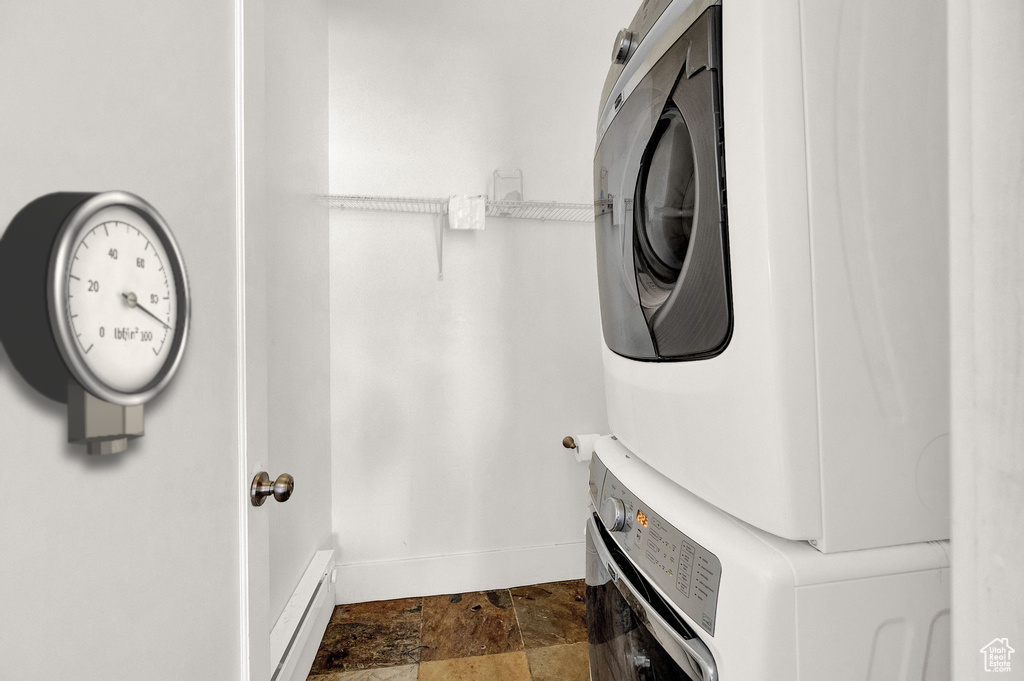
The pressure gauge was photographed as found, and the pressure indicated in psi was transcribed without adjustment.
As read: 90 psi
